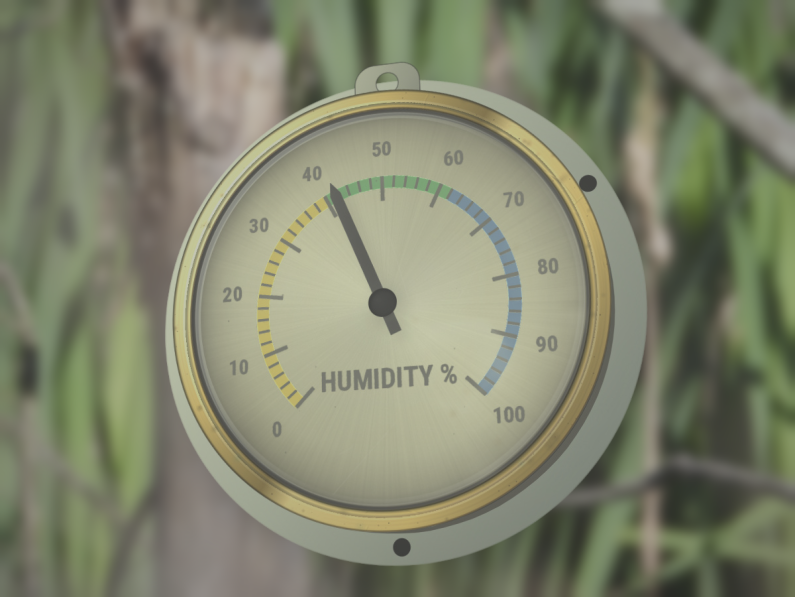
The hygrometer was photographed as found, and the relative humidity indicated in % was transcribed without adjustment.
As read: 42 %
